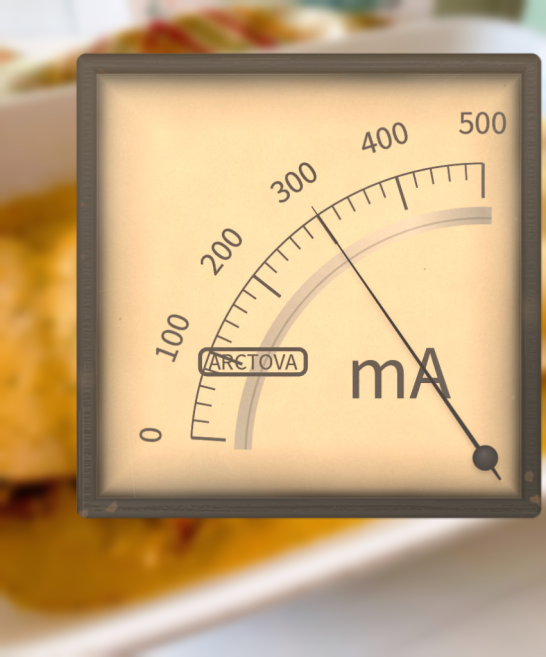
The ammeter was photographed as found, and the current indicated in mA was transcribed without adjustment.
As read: 300 mA
